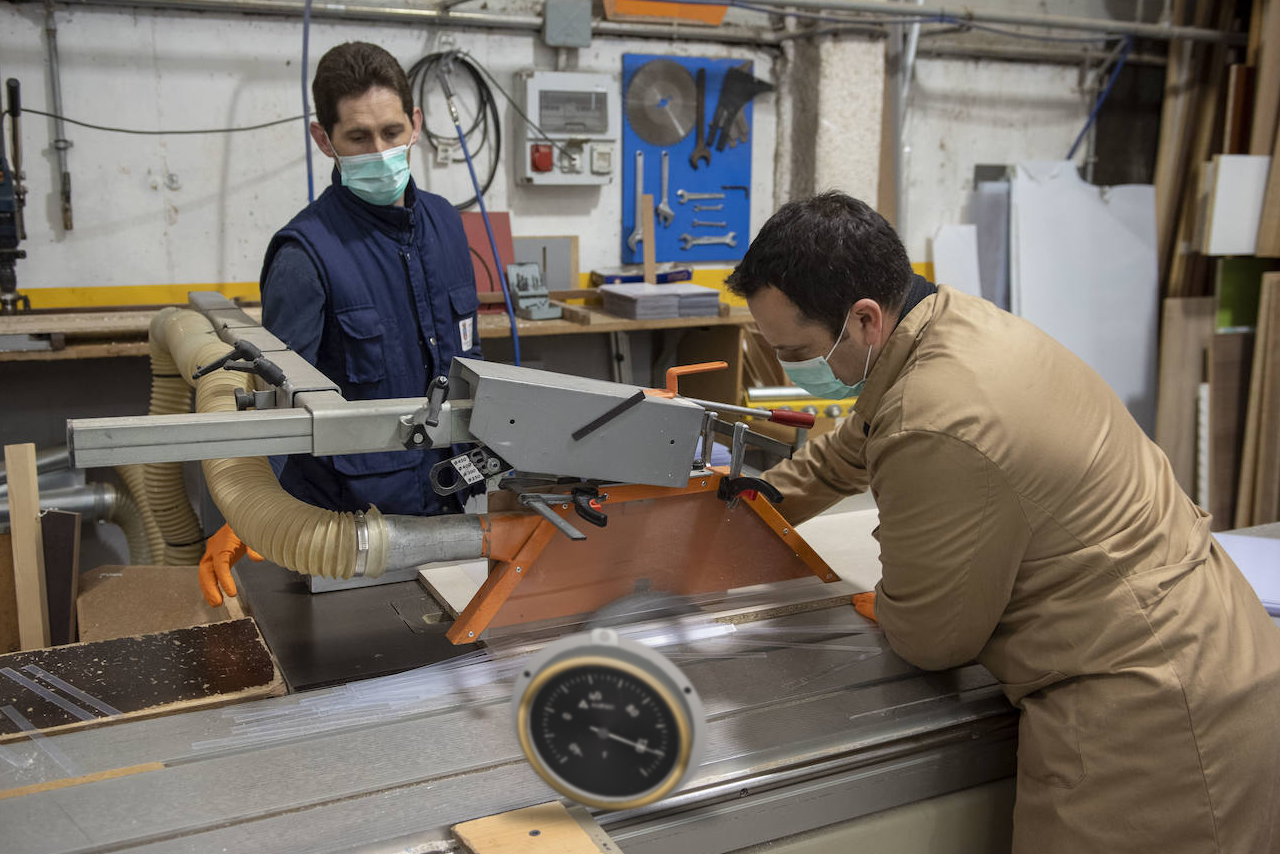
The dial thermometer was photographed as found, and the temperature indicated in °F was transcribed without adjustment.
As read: 120 °F
